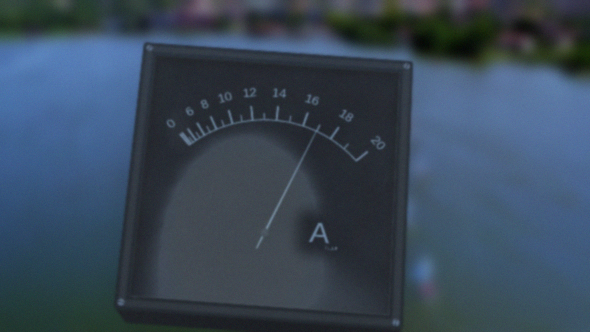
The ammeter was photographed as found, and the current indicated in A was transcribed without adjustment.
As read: 17 A
